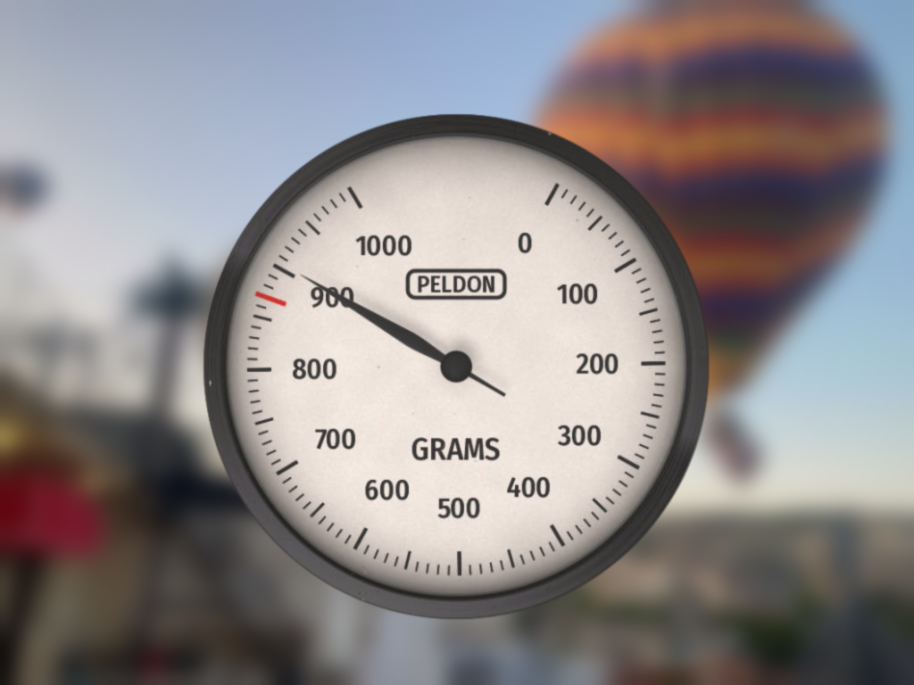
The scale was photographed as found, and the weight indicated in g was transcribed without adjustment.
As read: 905 g
